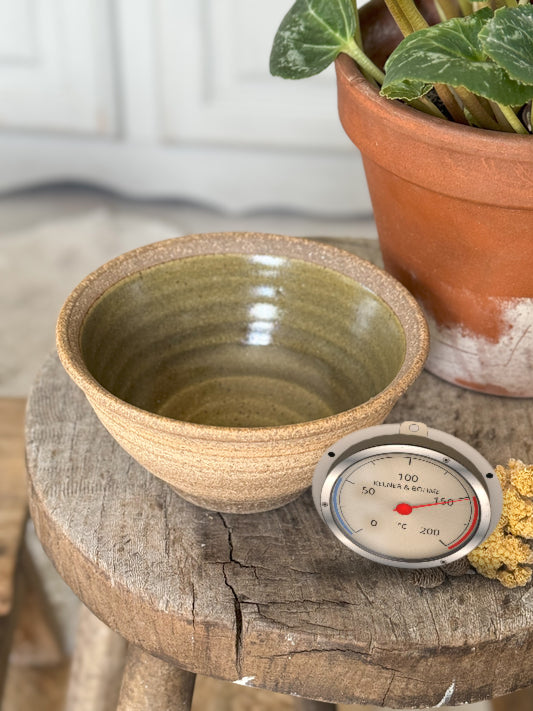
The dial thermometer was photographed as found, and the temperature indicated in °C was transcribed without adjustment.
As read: 150 °C
